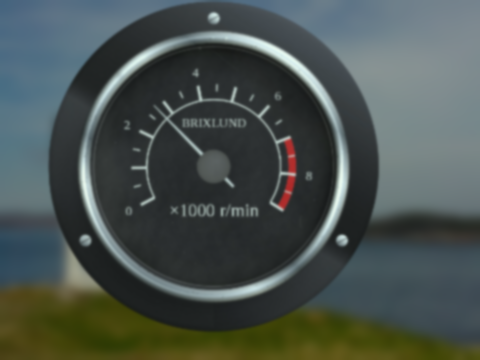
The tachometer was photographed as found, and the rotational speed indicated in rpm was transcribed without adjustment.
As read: 2750 rpm
